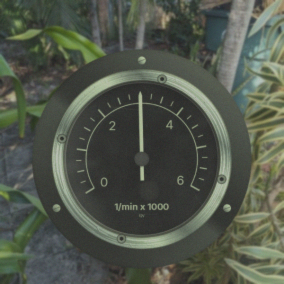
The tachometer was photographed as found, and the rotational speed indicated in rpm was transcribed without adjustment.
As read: 3000 rpm
